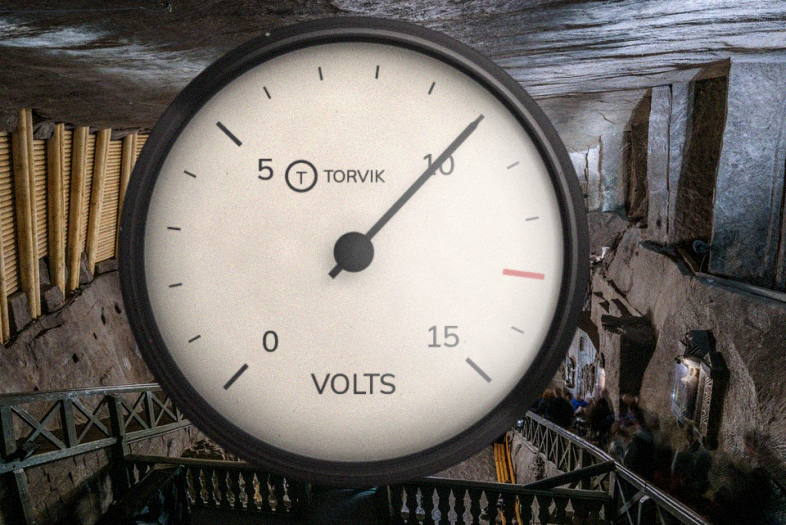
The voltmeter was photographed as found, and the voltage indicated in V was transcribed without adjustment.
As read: 10 V
